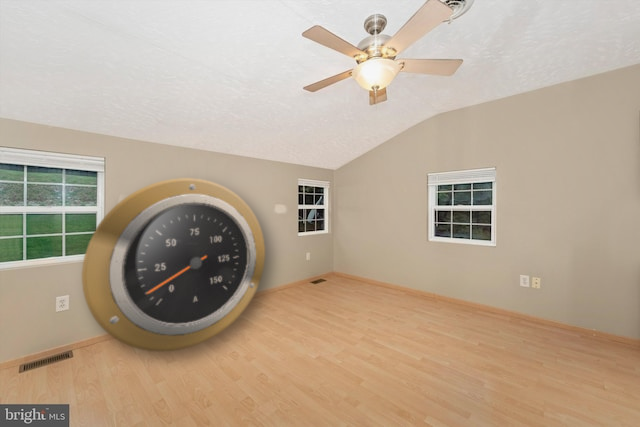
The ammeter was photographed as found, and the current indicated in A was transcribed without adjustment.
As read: 10 A
